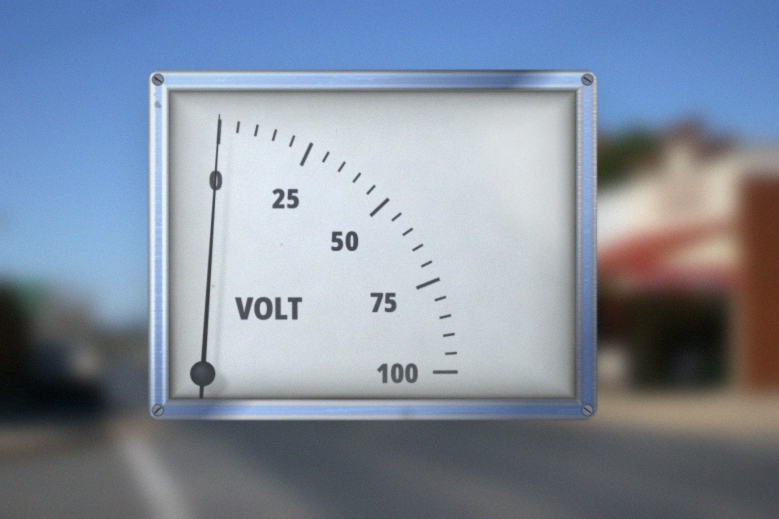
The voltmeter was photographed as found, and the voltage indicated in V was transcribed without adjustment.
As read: 0 V
